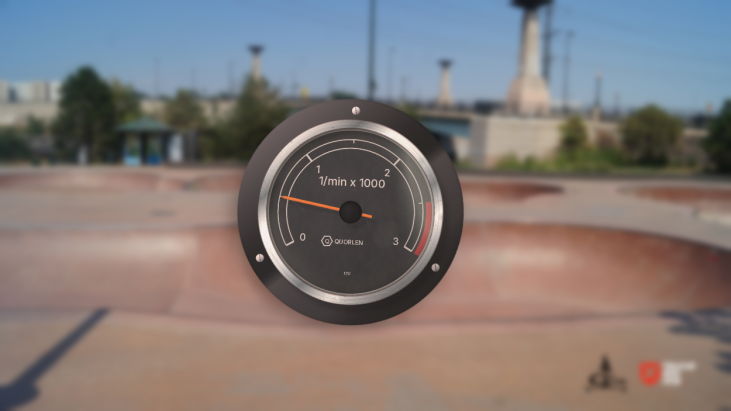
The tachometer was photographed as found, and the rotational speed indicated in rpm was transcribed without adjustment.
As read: 500 rpm
